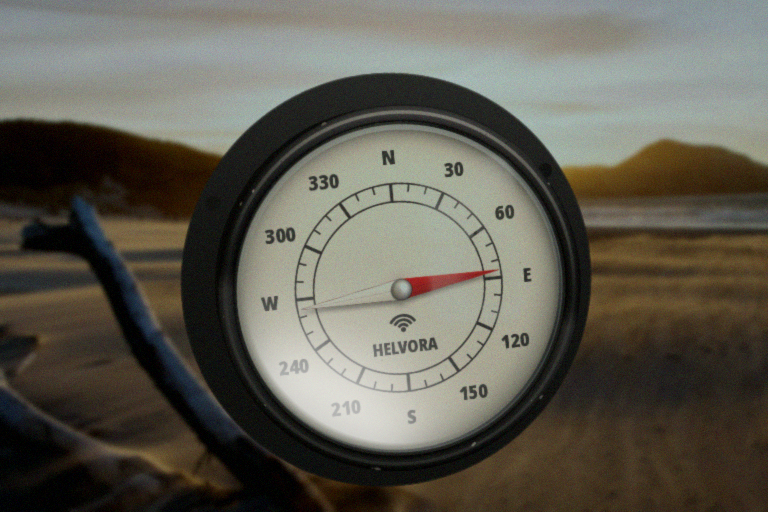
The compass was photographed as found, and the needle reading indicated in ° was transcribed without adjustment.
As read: 85 °
